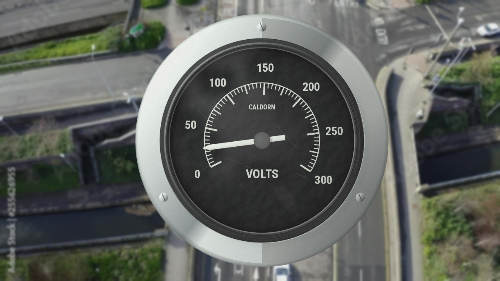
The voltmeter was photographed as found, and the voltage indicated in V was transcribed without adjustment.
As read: 25 V
